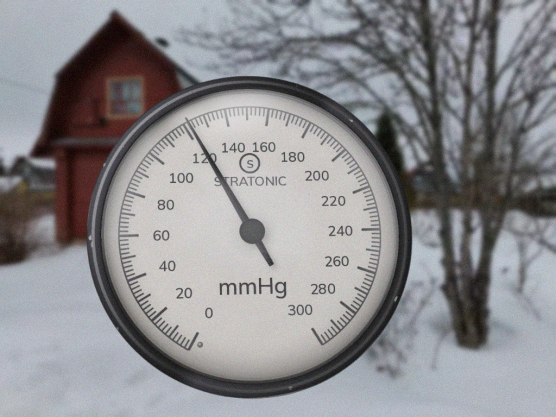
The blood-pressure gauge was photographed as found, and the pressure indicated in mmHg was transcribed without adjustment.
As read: 122 mmHg
